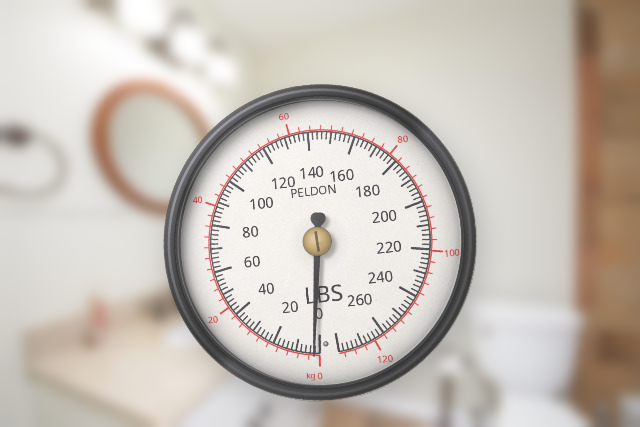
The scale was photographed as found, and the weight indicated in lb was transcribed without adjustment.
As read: 2 lb
